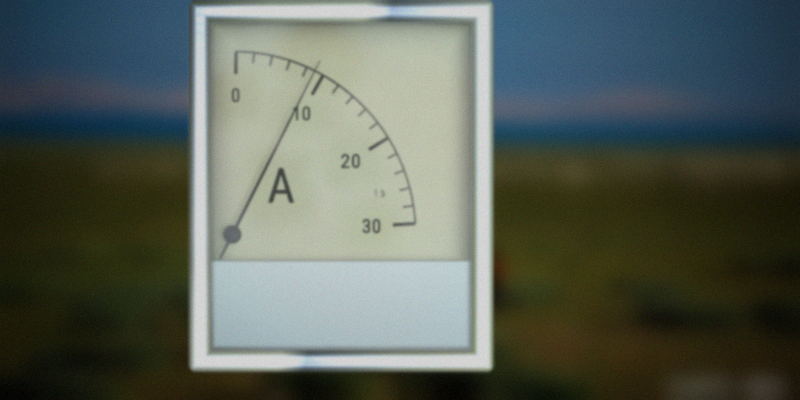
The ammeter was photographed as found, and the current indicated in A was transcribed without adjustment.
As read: 9 A
